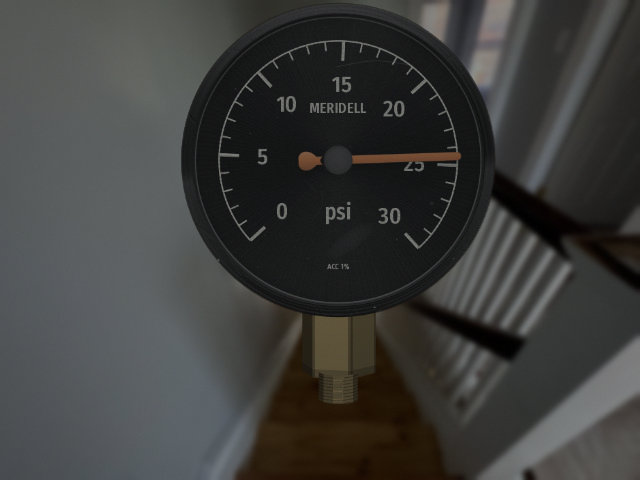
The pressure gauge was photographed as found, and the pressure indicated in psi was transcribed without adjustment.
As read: 24.5 psi
